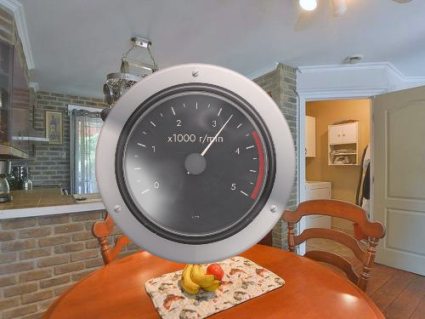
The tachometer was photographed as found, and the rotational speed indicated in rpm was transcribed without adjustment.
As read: 3250 rpm
